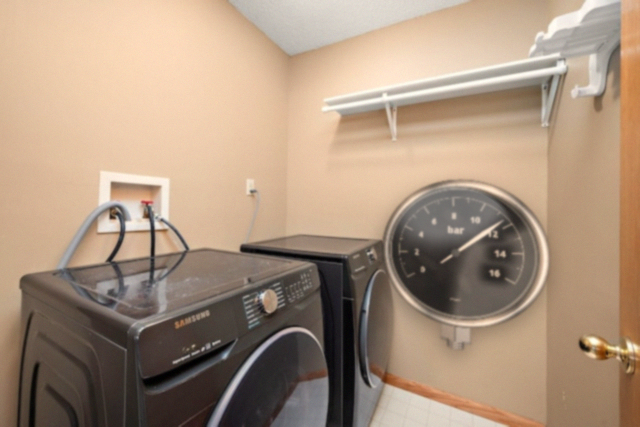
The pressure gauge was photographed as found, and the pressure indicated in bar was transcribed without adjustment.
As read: 11.5 bar
